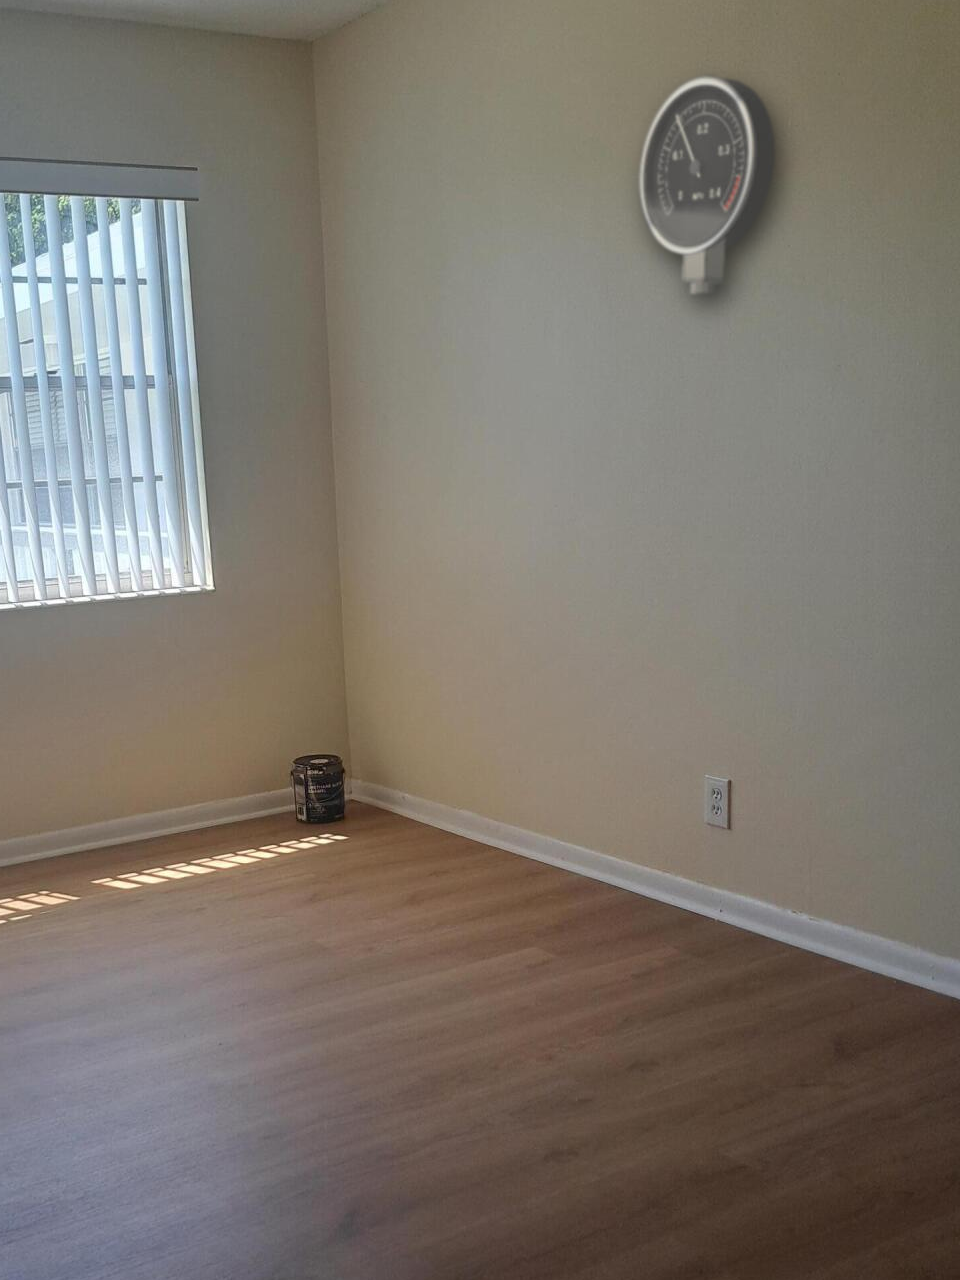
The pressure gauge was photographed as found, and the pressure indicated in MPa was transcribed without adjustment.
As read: 0.15 MPa
